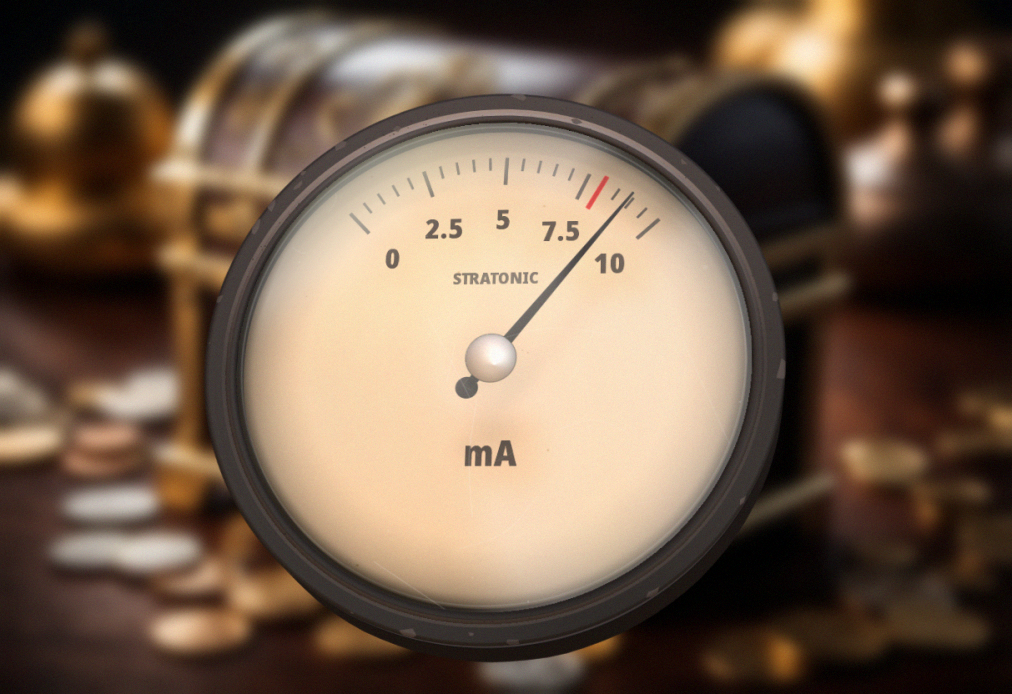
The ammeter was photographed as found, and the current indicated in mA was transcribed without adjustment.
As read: 9 mA
